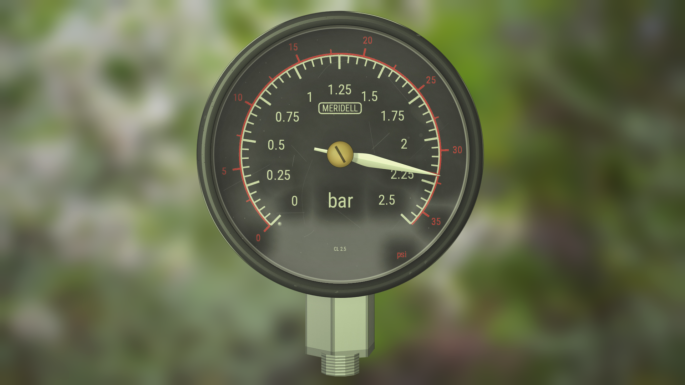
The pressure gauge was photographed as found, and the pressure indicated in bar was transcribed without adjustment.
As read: 2.2 bar
